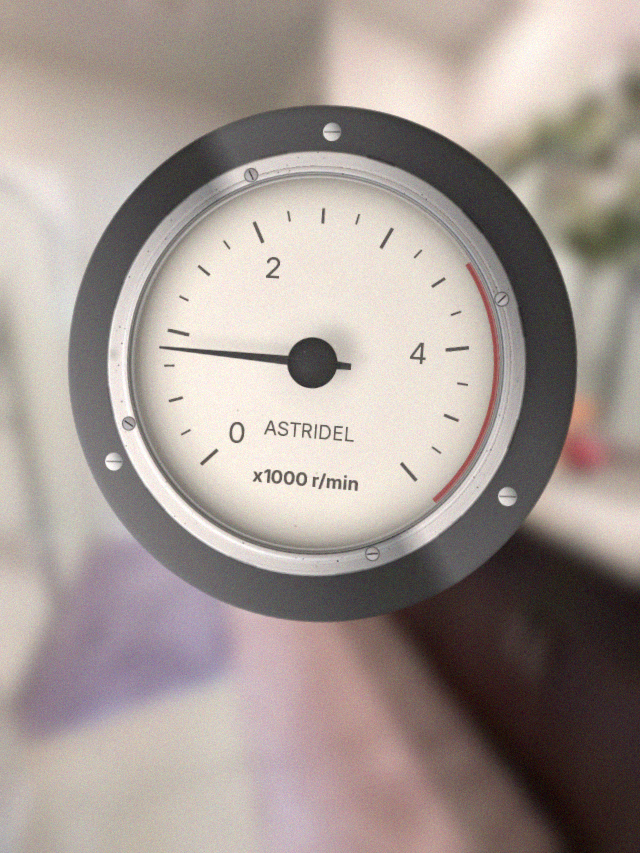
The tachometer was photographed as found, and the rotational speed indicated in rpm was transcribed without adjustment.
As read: 875 rpm
